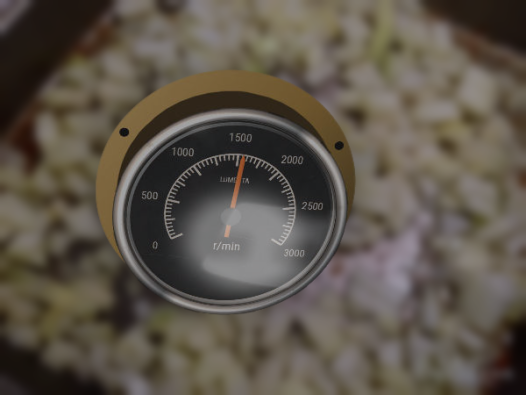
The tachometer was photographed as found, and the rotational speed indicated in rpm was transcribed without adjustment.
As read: 1550 rpm
